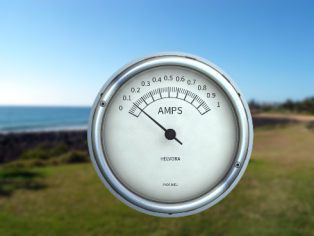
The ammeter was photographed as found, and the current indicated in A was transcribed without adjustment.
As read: 0.1 A
